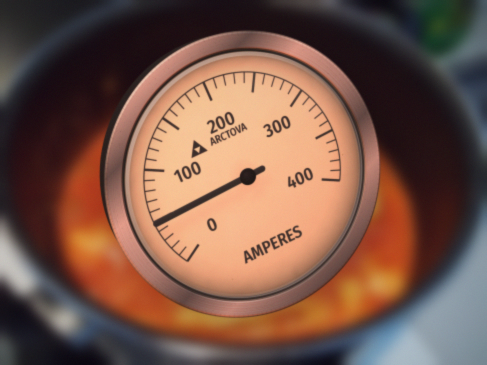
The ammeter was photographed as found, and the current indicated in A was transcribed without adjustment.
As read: 50 A
